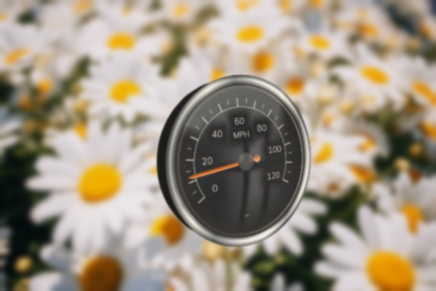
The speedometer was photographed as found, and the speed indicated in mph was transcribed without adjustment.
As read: 12.5 mph
